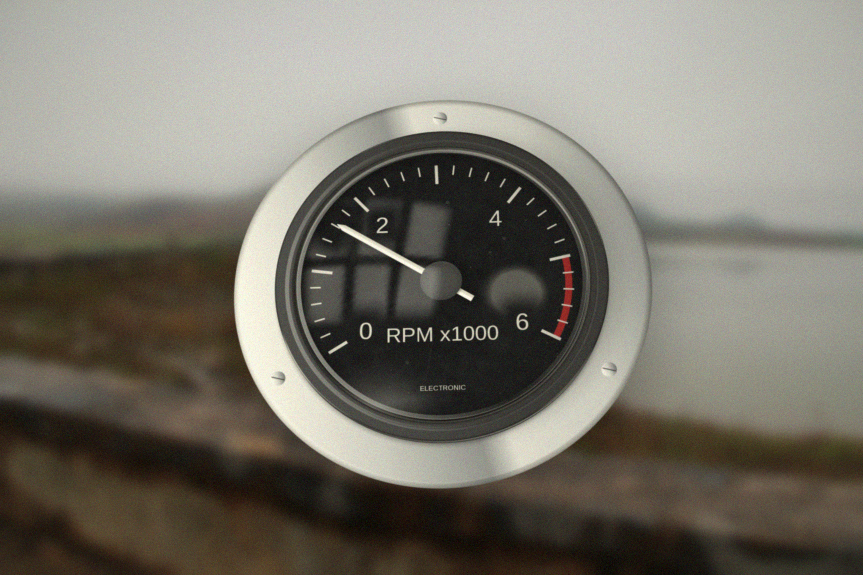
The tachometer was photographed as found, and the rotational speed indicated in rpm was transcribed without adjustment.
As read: 1600 rpm
